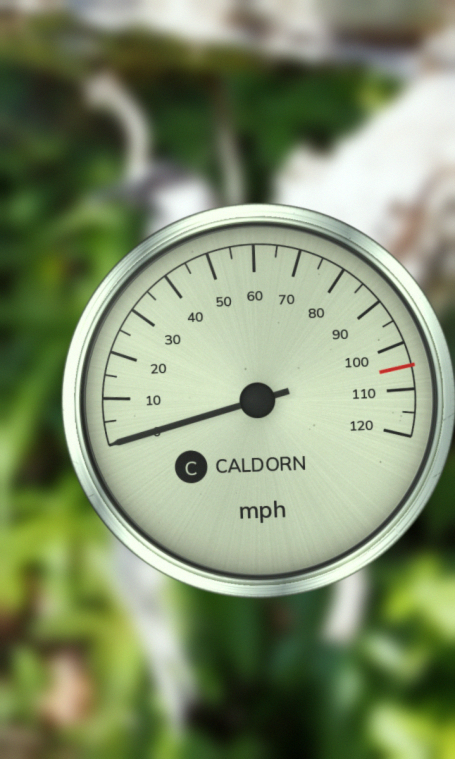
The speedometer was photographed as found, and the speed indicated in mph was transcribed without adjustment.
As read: 0 mph
